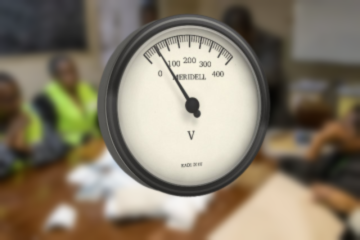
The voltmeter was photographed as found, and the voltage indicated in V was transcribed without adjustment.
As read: 50 V
